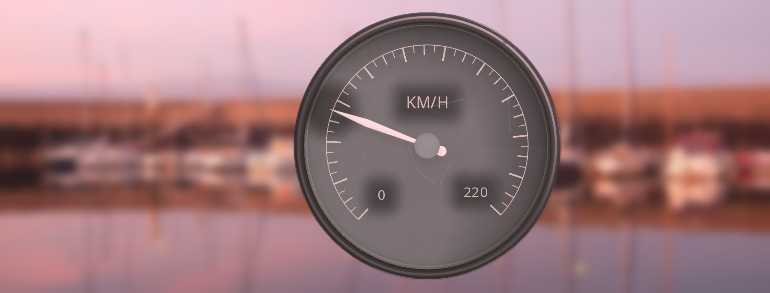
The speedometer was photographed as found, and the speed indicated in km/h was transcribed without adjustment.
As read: 55 km/h
